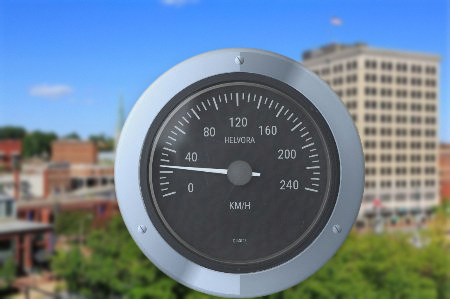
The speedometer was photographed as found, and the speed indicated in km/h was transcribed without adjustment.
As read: 25 km/h
